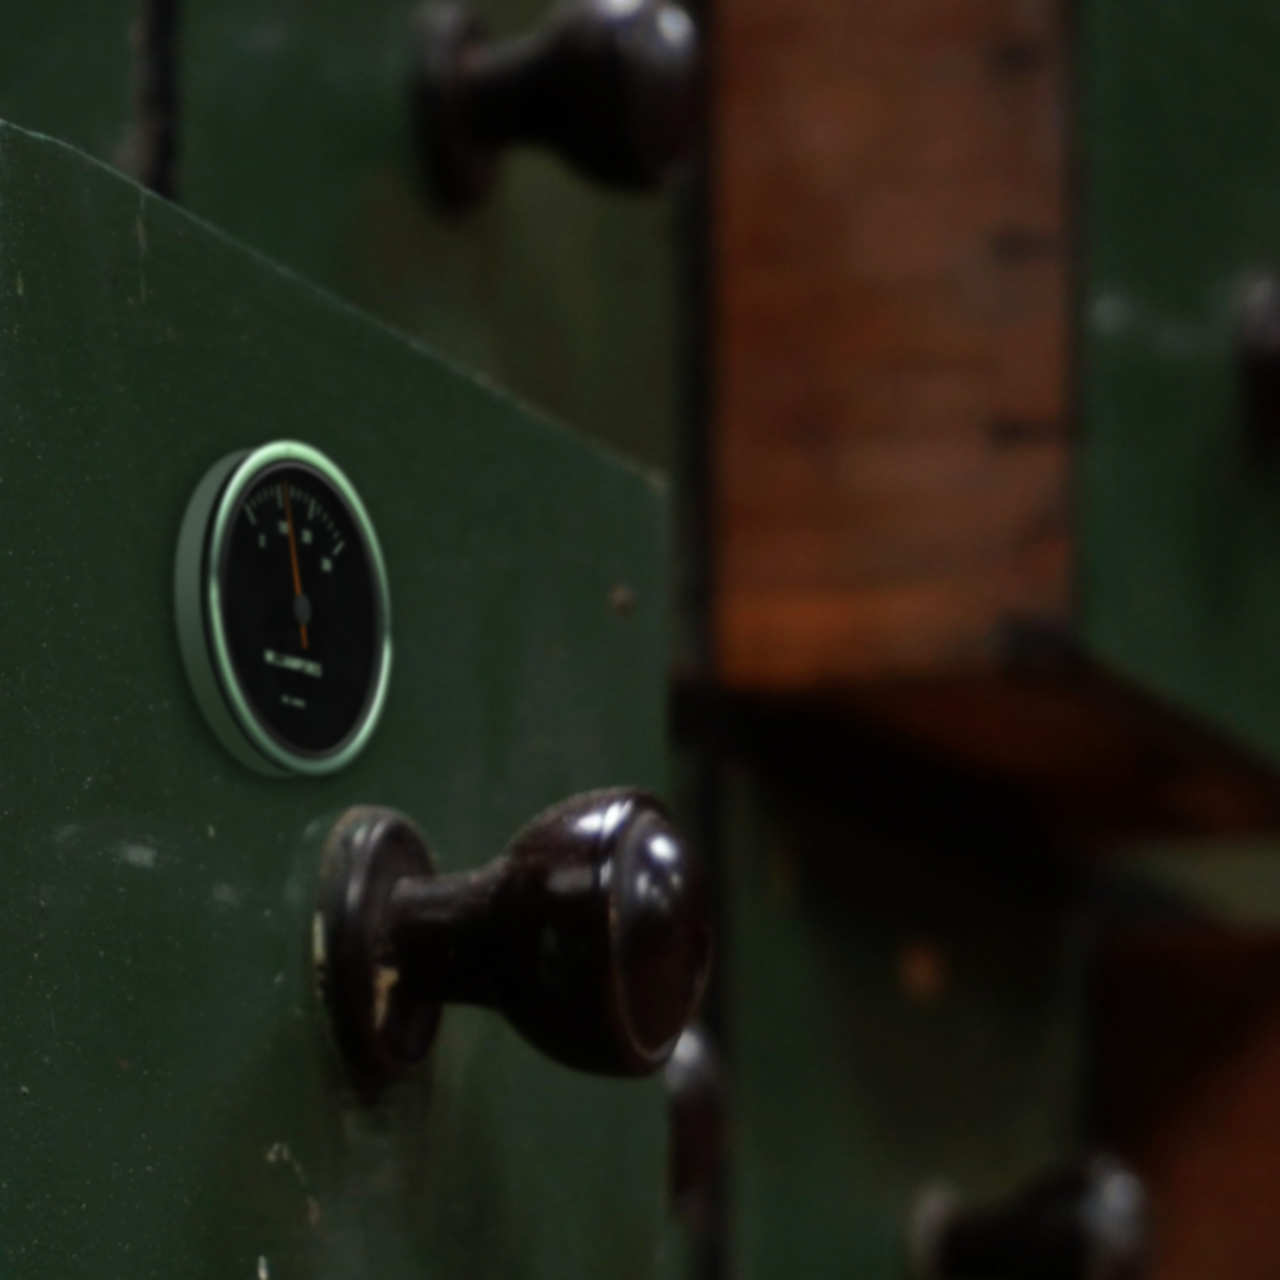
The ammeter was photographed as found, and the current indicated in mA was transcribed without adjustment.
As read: 10 mA
